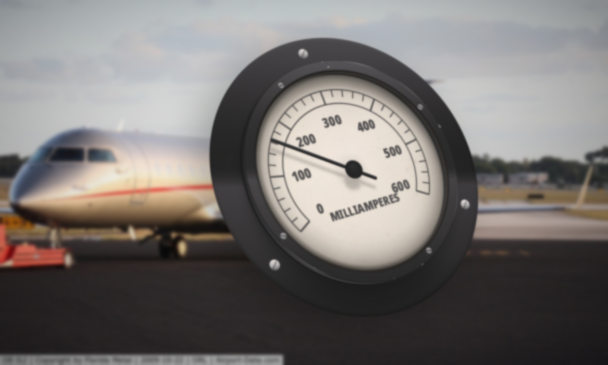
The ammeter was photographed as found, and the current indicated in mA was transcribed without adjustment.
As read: 160 mA
